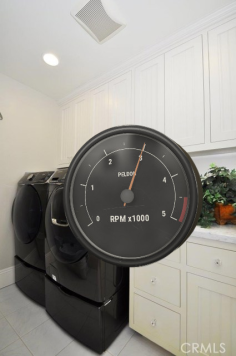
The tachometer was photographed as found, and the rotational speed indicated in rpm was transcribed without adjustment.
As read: 3000 rpm
